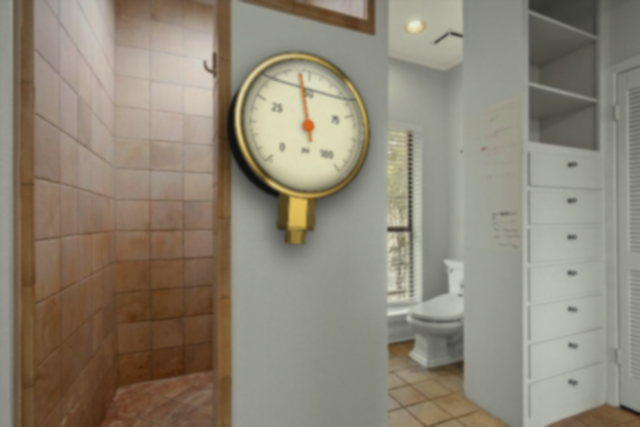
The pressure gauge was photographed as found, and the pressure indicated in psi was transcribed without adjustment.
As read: 45 psi
